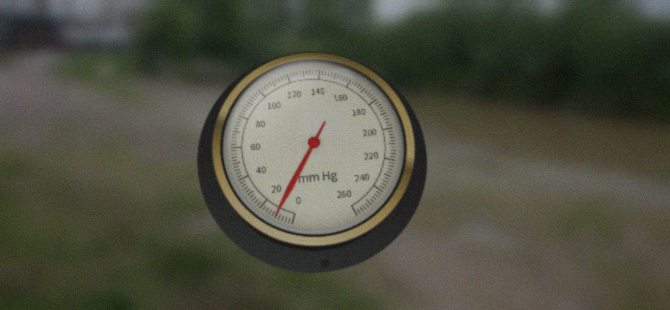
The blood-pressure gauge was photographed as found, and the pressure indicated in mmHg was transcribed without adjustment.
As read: 10 mmHg
